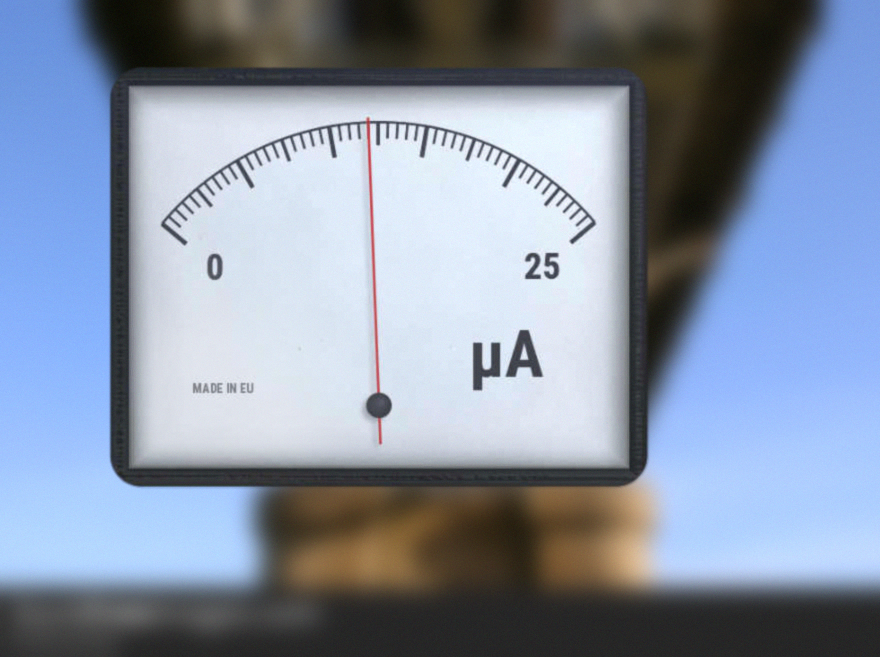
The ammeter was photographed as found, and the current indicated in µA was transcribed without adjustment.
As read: 12 µA
